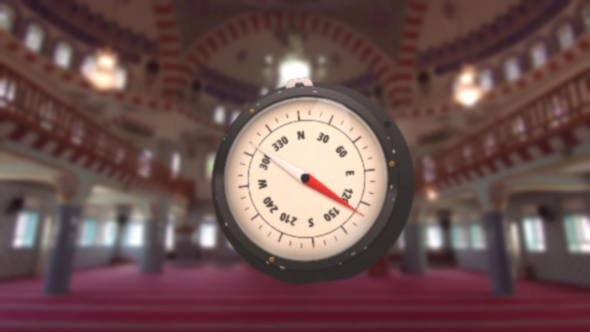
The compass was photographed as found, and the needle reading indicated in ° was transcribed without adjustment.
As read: 130 °
